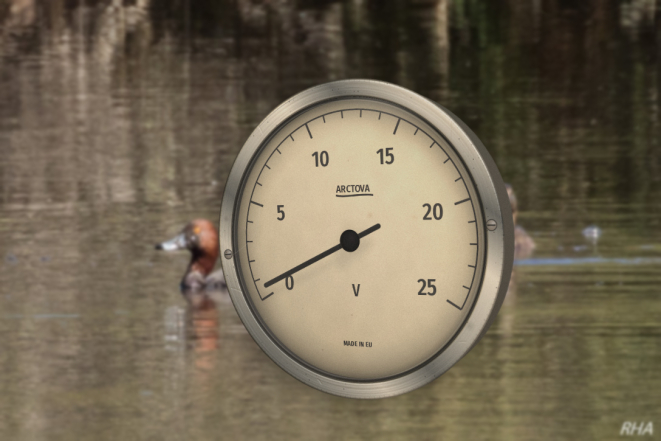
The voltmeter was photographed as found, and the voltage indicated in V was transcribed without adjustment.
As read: 0.5 V
